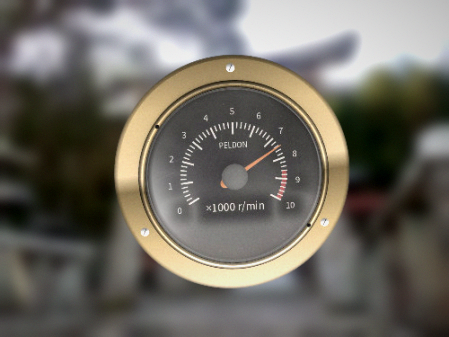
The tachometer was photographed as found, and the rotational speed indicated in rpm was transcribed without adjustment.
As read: 7400 rpm
